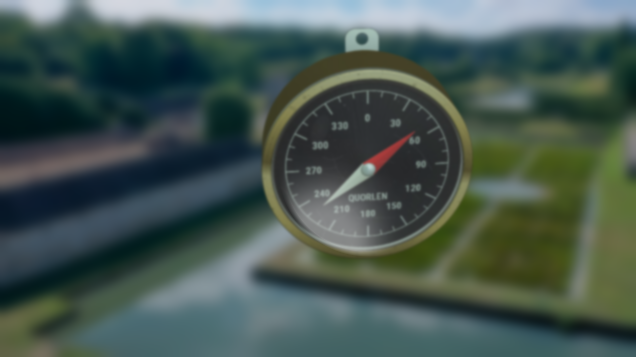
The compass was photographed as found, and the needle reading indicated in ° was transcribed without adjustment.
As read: 50 °
